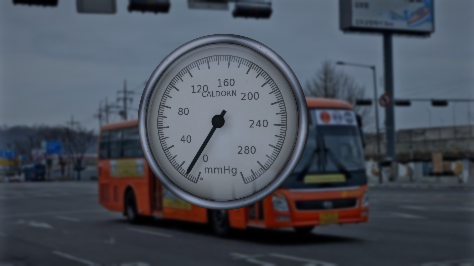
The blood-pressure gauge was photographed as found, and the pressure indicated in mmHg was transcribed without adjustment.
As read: 10 mmHg
